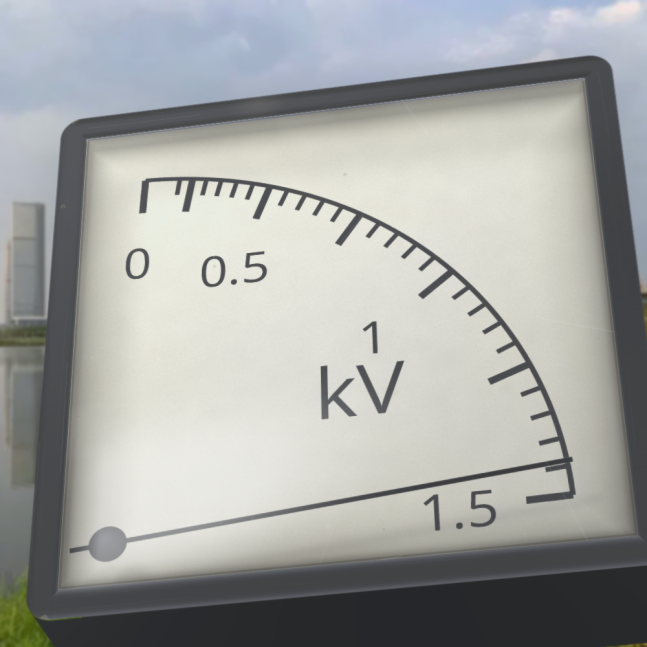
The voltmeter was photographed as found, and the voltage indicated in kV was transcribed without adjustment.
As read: 1.45 kV
